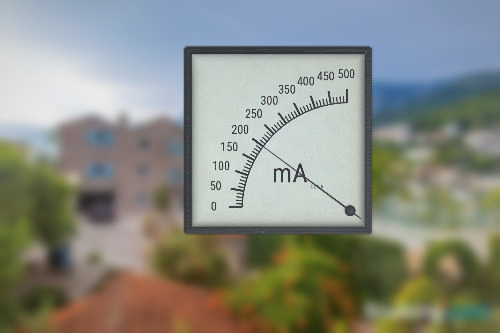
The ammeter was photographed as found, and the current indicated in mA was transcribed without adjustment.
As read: 200 mA
